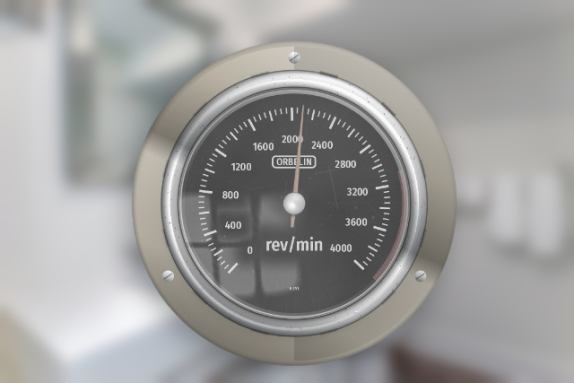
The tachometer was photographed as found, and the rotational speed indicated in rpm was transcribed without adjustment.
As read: 2100 rpm
